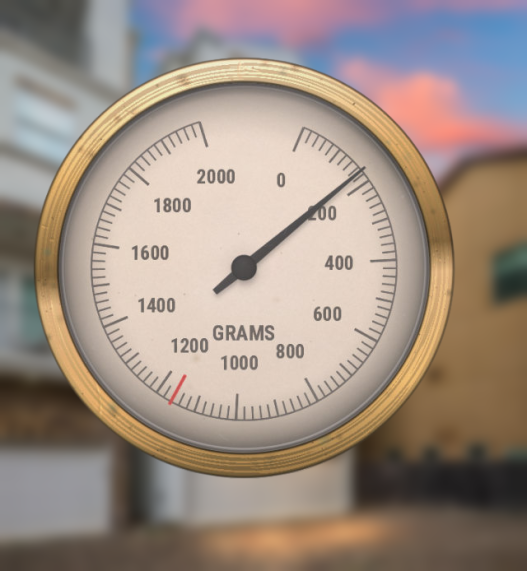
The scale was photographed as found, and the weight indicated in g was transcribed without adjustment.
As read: 170 g
